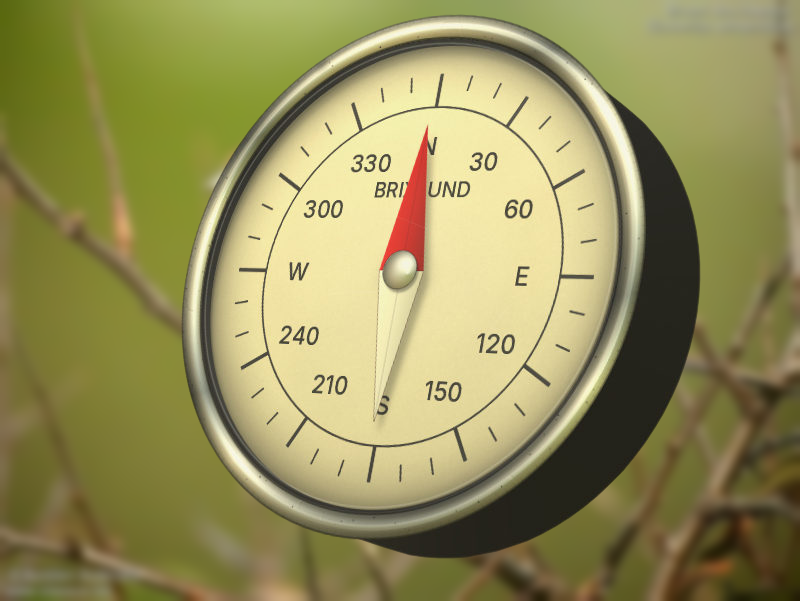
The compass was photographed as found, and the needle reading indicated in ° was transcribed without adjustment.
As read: 0 °
